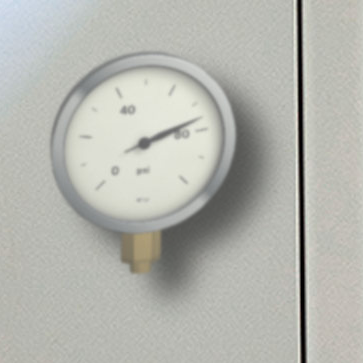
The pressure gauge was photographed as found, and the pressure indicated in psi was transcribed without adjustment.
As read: 75 psi
